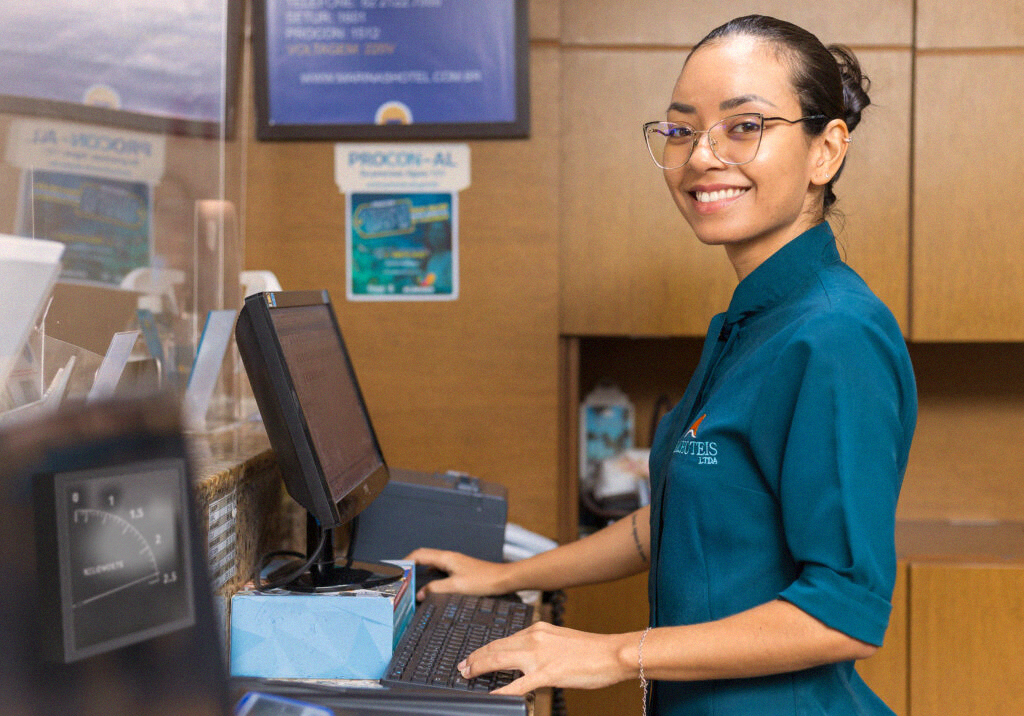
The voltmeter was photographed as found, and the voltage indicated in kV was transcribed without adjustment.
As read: 2.4 kV
